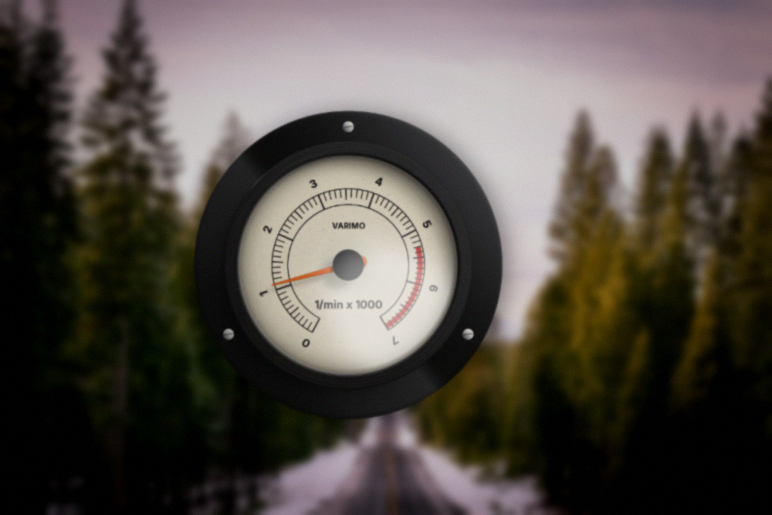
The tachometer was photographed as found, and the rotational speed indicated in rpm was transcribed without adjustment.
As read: 1100 rpm
